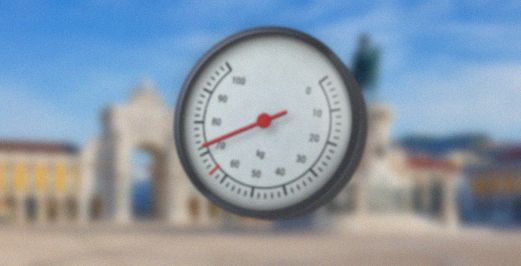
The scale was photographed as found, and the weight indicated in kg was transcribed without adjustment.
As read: 72 kg
